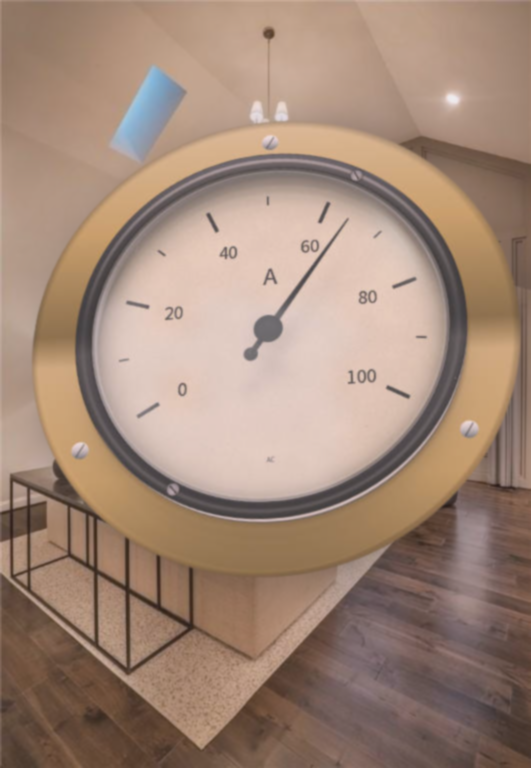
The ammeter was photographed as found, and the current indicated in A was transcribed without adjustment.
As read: 65 A
